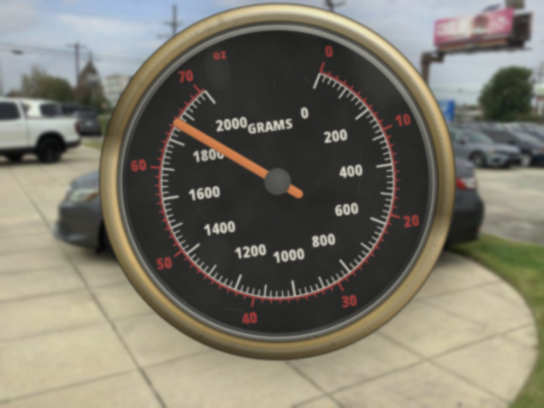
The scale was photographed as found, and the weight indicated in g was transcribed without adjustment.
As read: 1860 g
